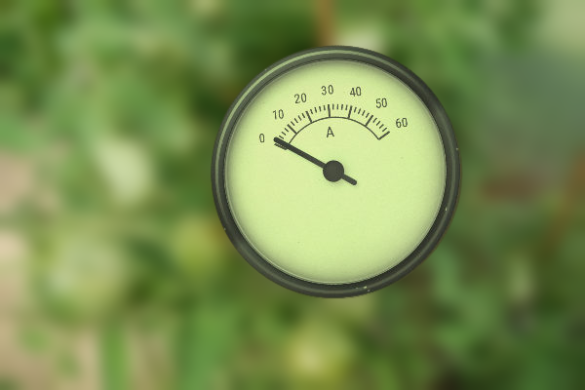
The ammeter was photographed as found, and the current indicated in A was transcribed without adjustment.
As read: 2 A
